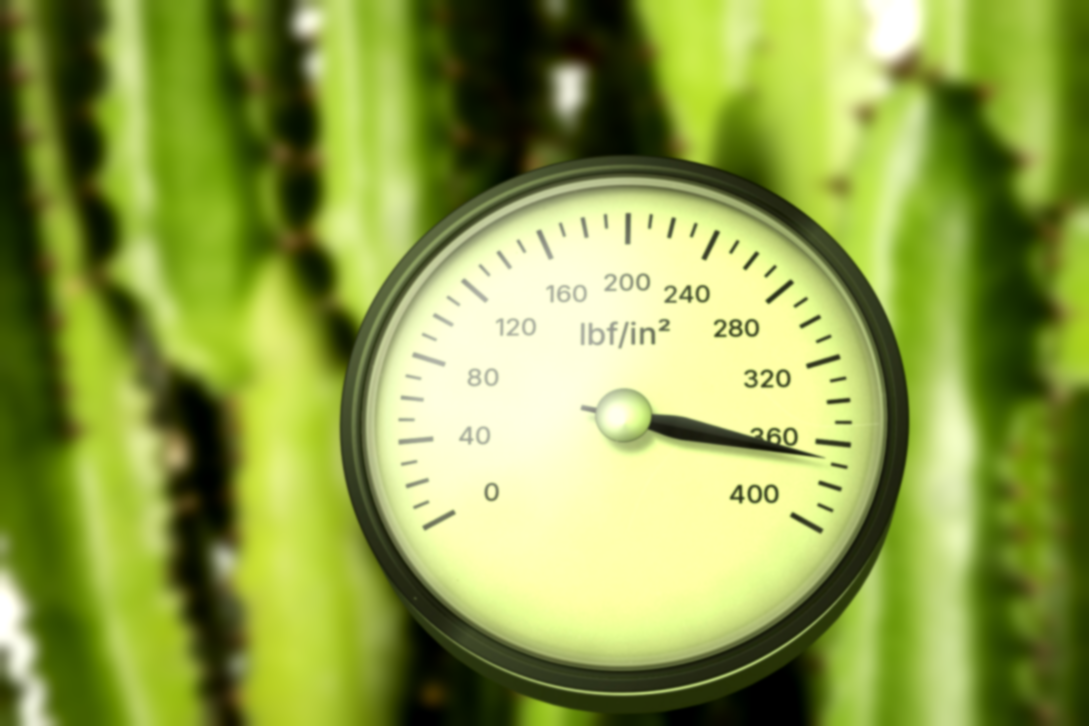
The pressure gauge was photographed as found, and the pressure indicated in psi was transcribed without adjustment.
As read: 370 psi
